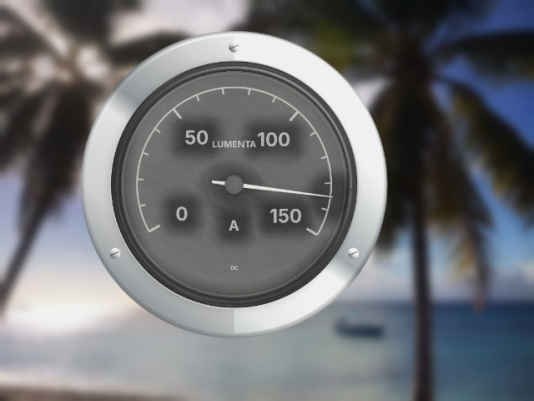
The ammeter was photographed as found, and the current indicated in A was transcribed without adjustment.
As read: 135 A
